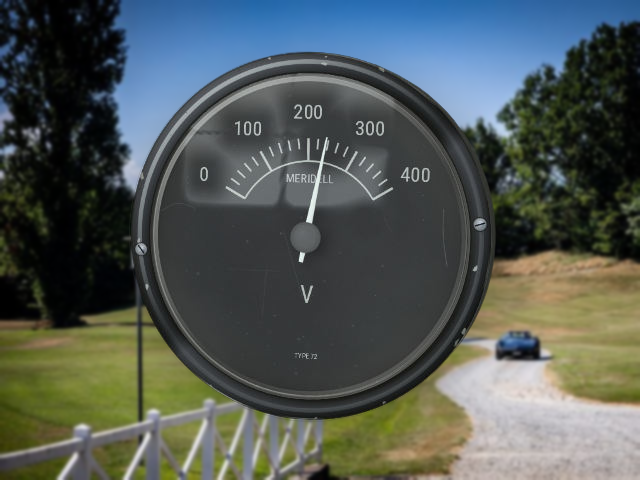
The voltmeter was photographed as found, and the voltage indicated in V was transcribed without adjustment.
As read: 240 V
